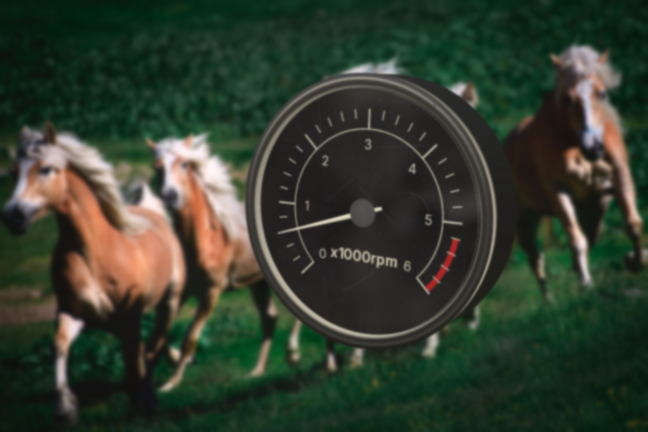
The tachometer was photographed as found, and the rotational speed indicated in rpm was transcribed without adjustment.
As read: 600 rpm
